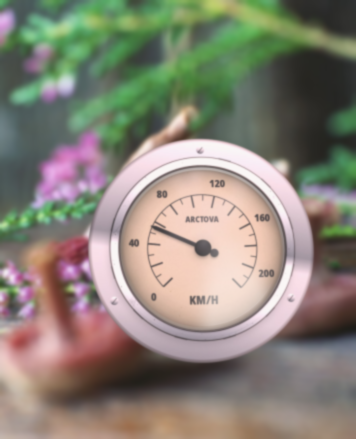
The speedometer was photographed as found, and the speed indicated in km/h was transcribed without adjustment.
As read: 55 km/h
